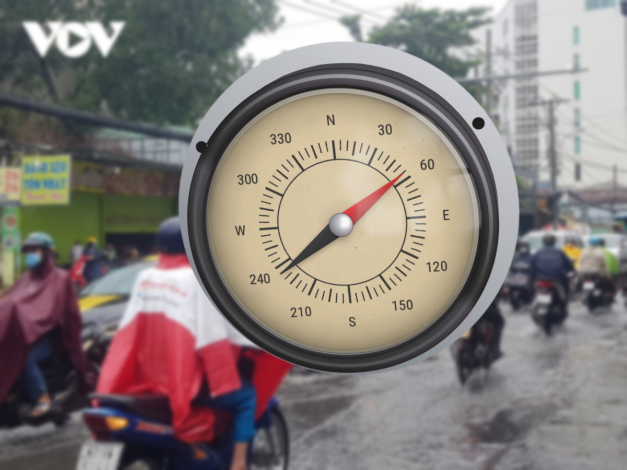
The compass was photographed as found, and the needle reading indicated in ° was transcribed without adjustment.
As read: 55 °
